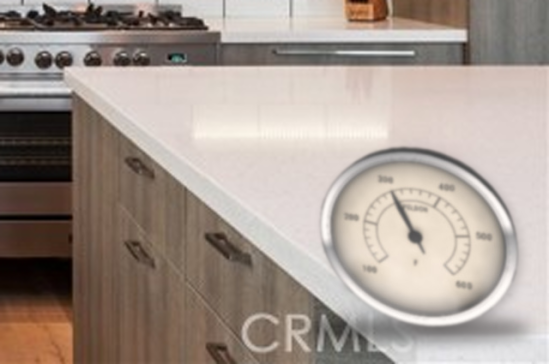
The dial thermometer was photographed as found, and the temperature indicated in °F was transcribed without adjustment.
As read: 300 °F
